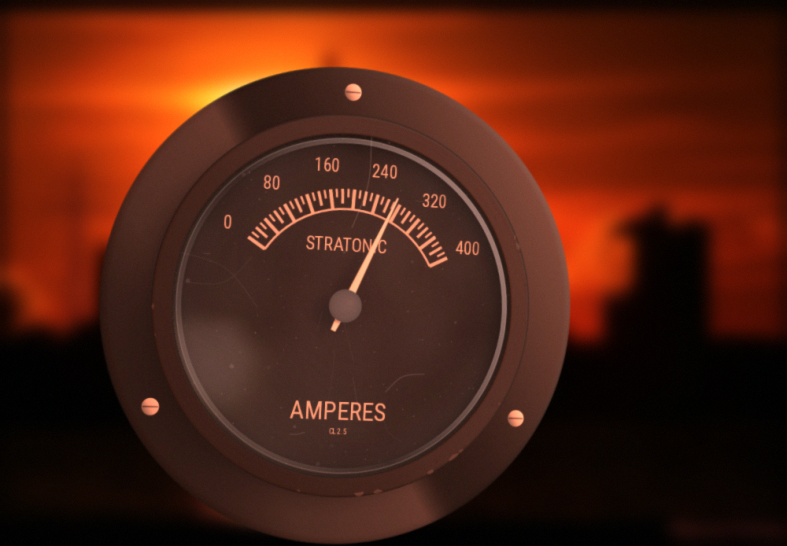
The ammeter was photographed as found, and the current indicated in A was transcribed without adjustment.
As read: 270 A
